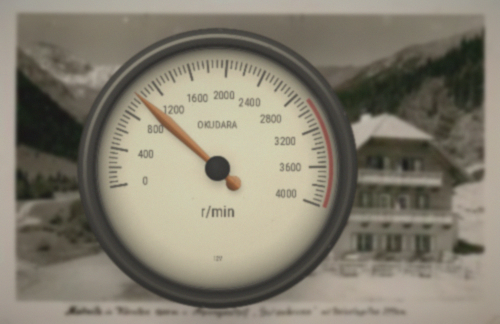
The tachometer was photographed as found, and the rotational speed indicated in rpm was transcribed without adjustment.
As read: 1000 rpm
